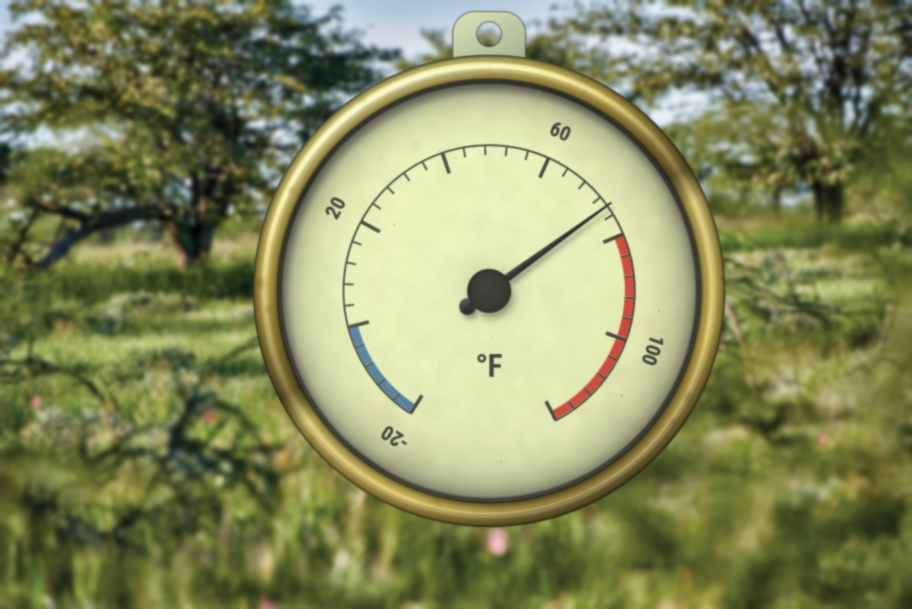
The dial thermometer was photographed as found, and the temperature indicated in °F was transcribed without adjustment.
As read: 74 °F
